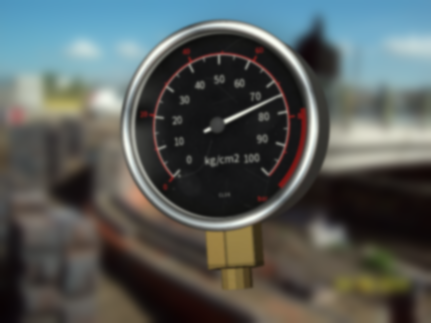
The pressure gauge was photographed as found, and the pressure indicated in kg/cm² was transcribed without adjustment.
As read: 75 kg/cm²
